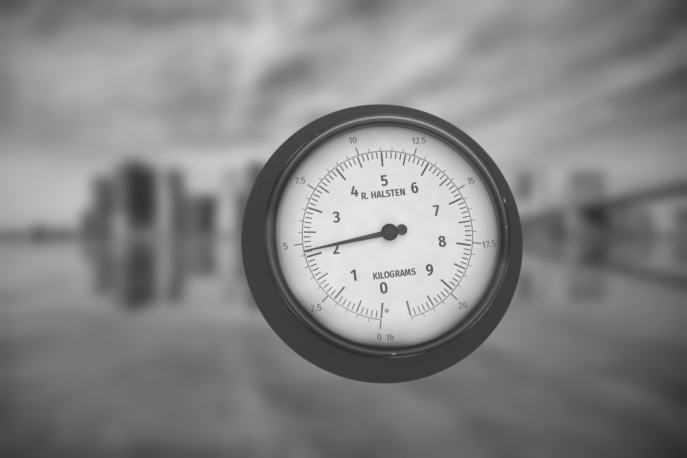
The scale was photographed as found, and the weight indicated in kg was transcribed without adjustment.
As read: 2.1 kg
